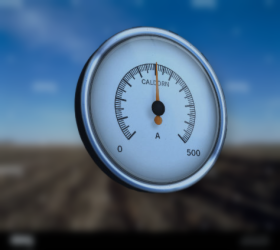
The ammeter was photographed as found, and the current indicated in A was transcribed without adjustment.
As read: 250 A
